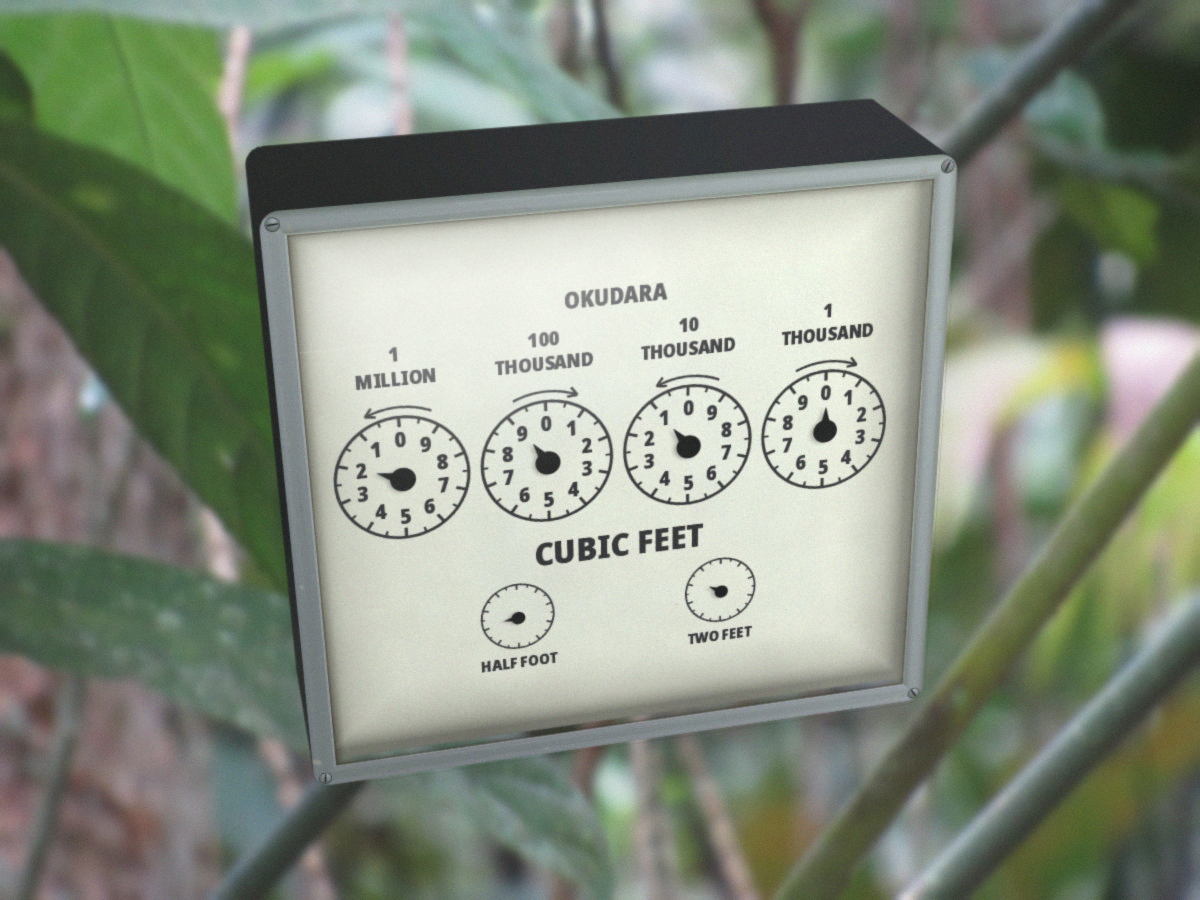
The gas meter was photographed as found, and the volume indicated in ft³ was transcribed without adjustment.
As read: 191000 ft³
